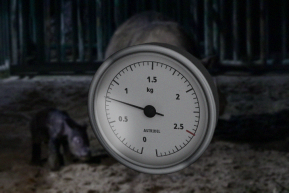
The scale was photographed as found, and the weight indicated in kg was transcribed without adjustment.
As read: 0.8 kg
